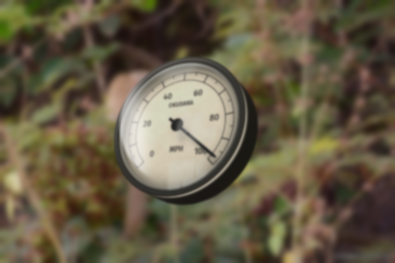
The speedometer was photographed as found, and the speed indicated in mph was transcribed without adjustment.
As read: 97.5 mph
